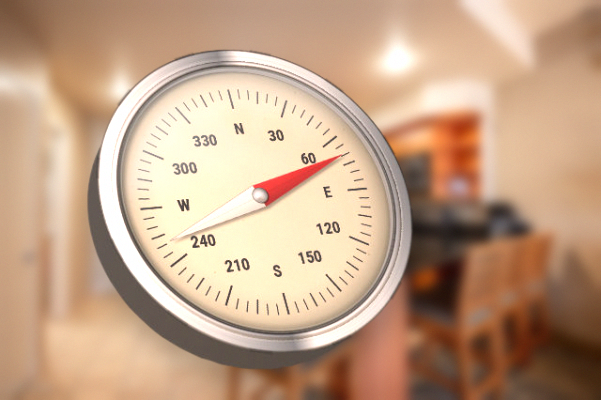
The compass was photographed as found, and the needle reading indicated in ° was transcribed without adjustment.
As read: 70 °
